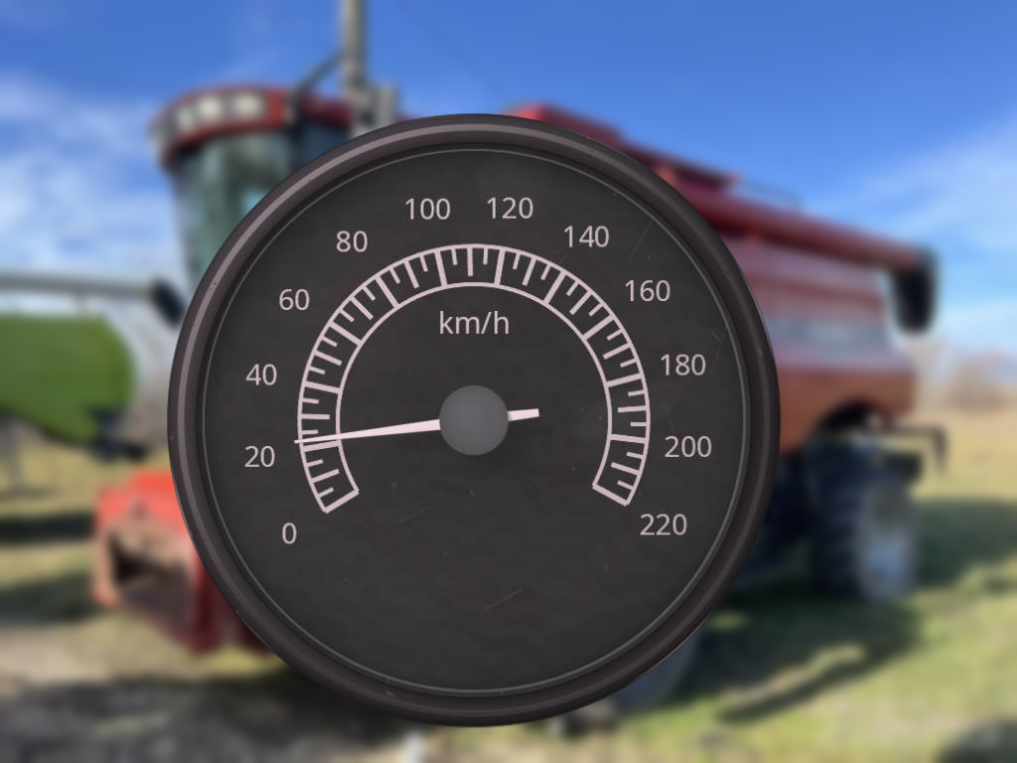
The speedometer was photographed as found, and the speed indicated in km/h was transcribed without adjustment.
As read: 22.5 km/h
